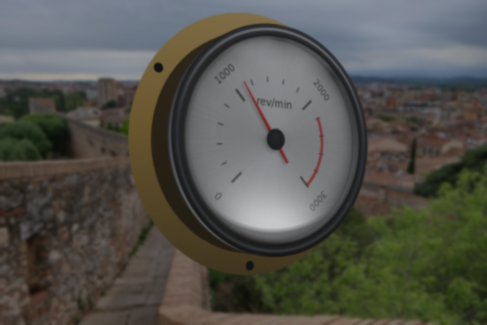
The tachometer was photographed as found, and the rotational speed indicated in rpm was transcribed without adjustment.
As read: 1100 rpm
